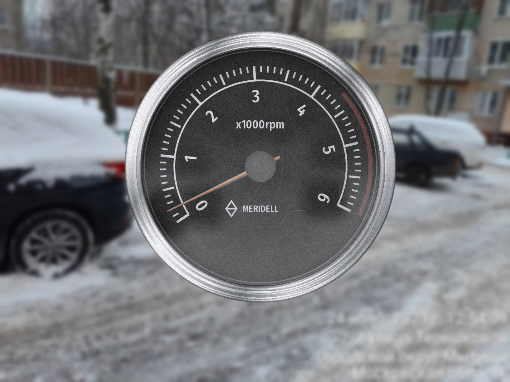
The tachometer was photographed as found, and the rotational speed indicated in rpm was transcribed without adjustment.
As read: 200 rpm
